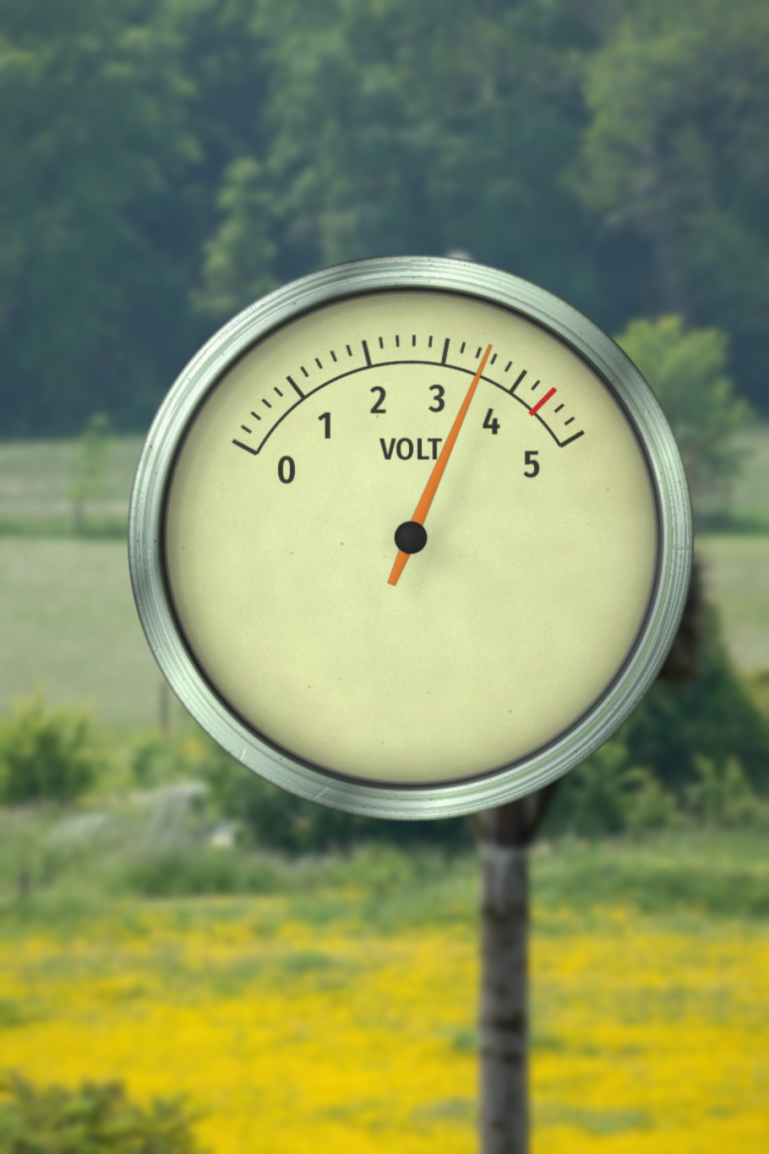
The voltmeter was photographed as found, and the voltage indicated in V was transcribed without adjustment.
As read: 3.5 V
